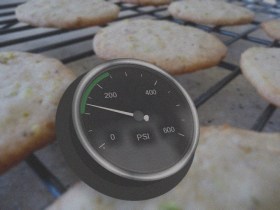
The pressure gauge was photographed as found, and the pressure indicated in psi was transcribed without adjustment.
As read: 125 psi
